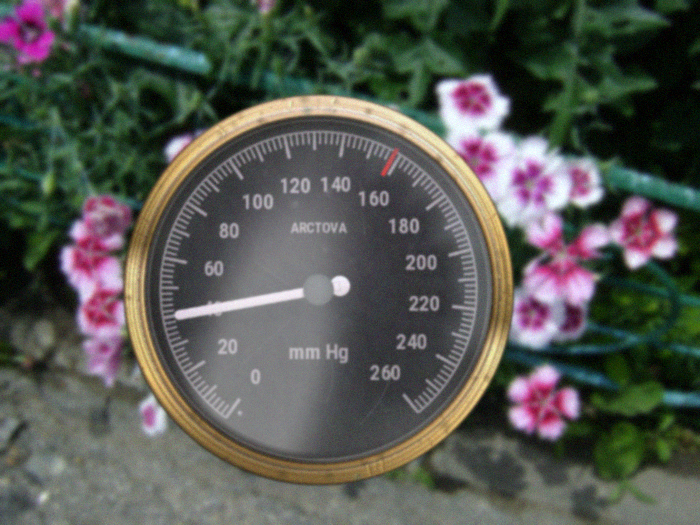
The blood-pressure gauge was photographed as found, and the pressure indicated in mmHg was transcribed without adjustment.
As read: 40 mmHg
